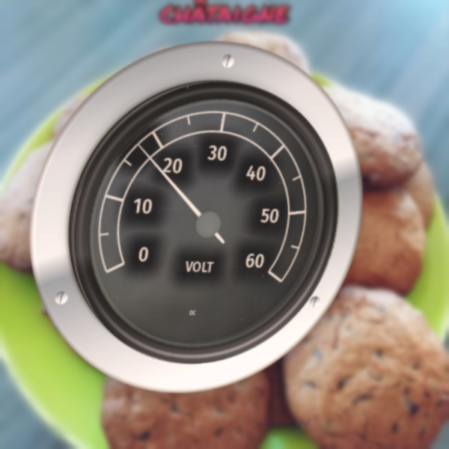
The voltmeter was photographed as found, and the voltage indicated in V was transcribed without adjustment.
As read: 17.5 V
